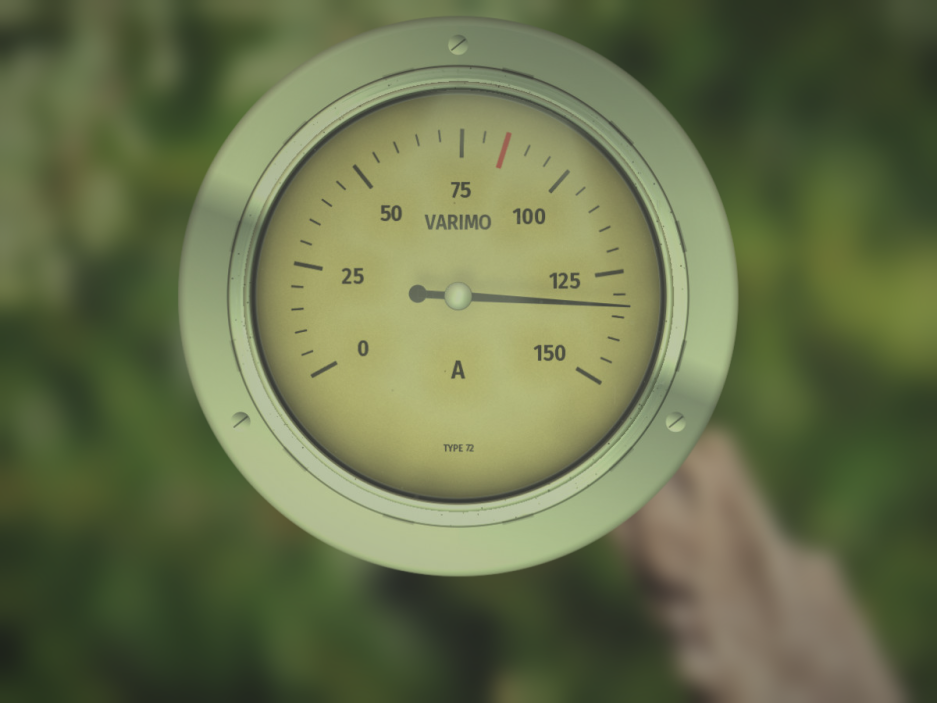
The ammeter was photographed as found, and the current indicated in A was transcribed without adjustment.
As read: 132.5 A
